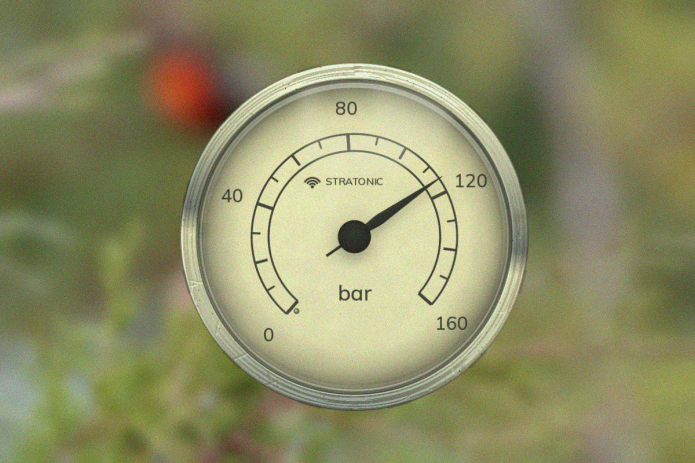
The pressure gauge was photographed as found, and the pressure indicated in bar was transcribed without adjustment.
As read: 115 bar
